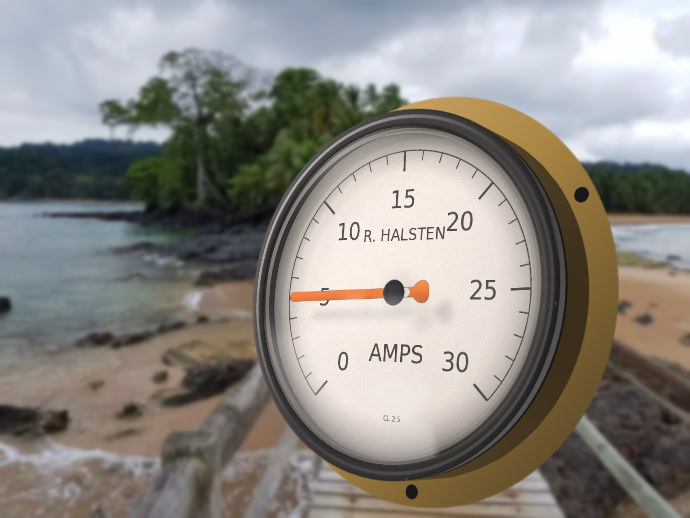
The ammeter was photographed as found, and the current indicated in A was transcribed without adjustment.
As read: 5 A
